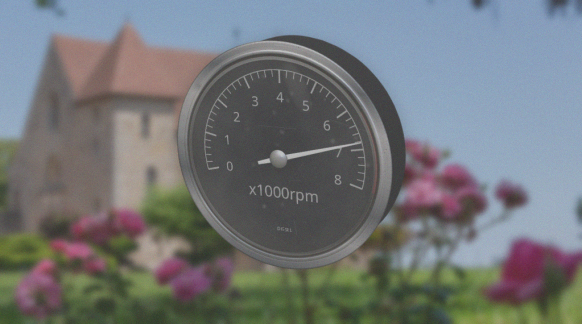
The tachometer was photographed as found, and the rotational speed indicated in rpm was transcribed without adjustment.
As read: 6800 rpm
